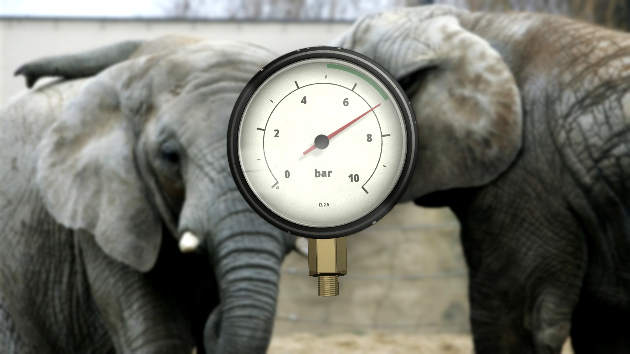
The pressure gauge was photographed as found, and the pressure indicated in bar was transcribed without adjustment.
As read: 7 bar
